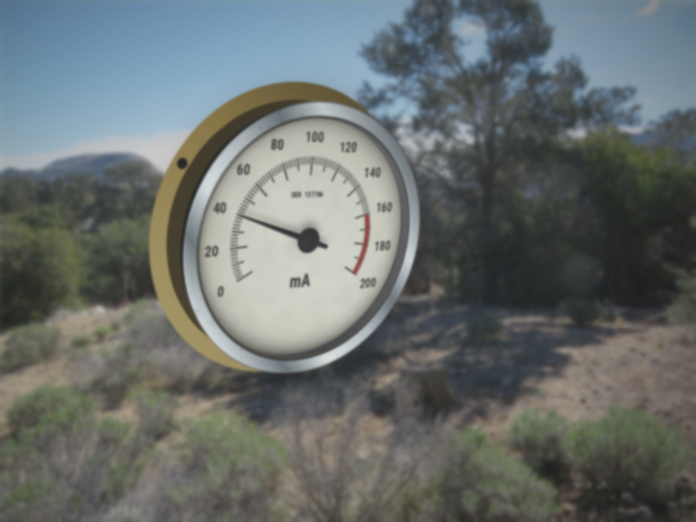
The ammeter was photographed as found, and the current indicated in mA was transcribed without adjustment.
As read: 40 mA
